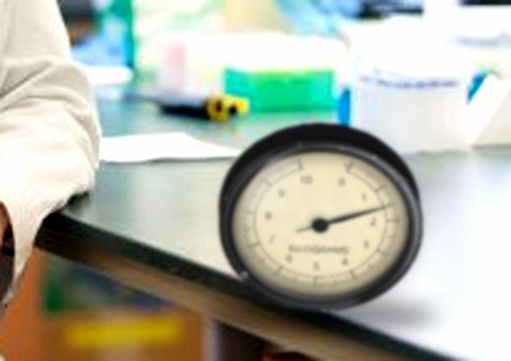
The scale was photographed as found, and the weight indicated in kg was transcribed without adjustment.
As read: 1.5 kg
